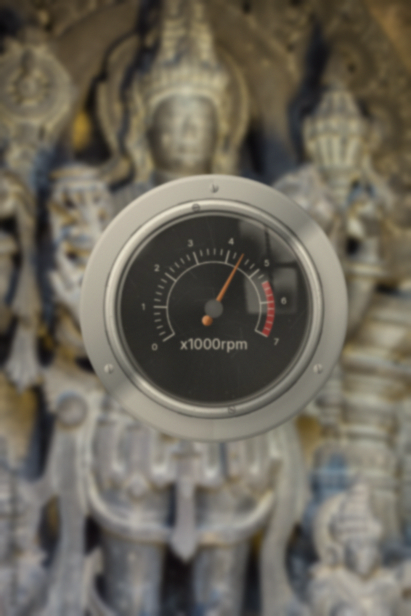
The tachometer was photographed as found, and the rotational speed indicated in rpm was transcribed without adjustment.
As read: 4400 rpm
